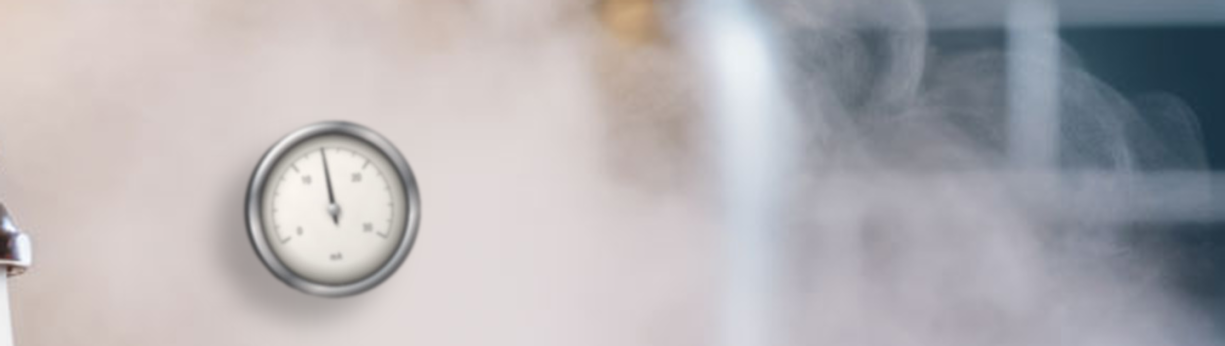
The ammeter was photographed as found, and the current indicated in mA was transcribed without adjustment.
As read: 14 mA
